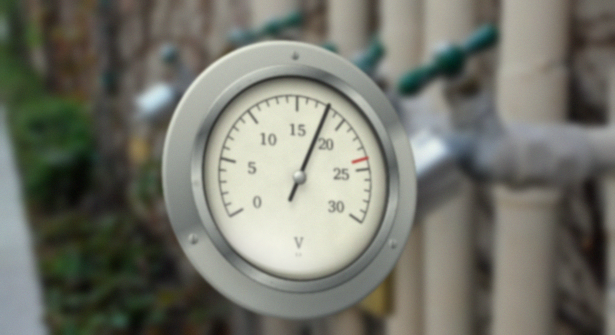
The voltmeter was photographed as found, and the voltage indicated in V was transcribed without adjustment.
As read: 18 V
